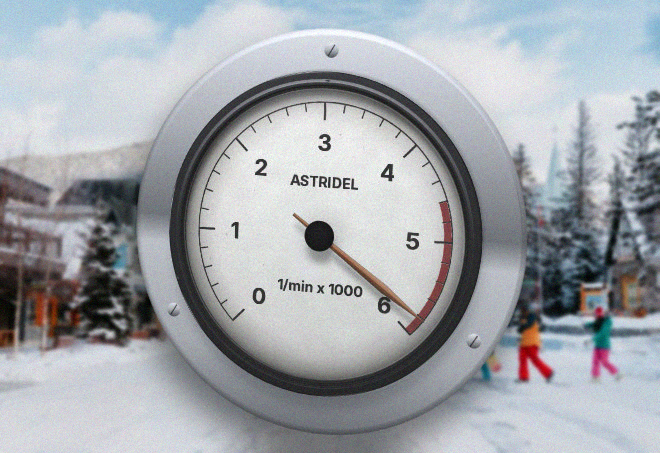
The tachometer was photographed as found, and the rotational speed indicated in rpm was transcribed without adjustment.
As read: 5800 rpm
